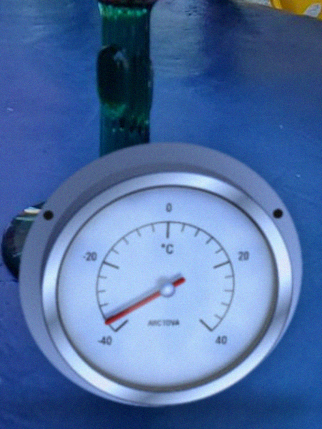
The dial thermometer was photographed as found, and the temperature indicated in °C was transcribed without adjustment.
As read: -36 °C
